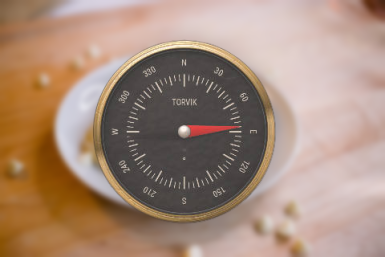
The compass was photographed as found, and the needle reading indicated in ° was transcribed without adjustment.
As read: 85 °
